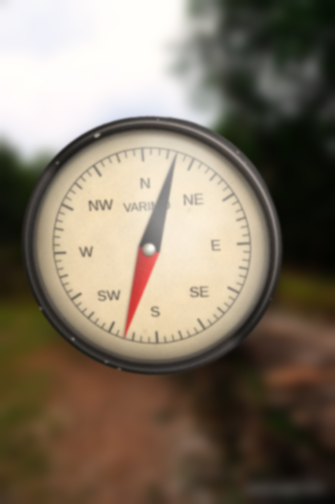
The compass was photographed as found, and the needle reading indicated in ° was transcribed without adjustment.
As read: 200 °
